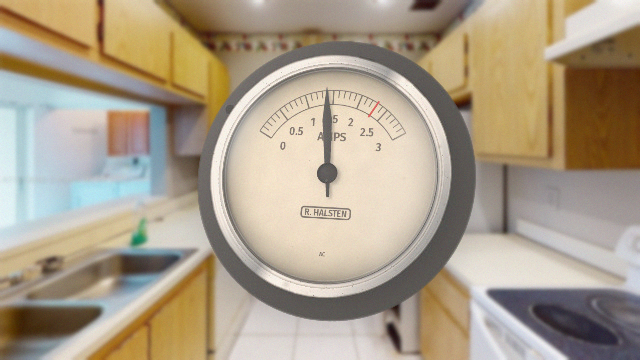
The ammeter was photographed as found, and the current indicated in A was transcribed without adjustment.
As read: 1.4 A
